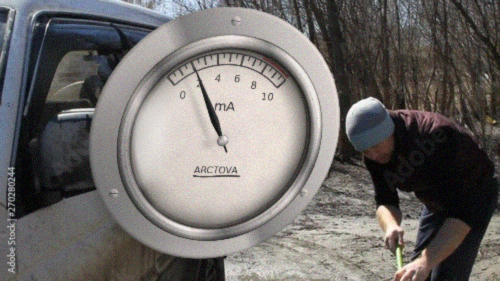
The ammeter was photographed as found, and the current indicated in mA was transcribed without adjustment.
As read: 2 mA
